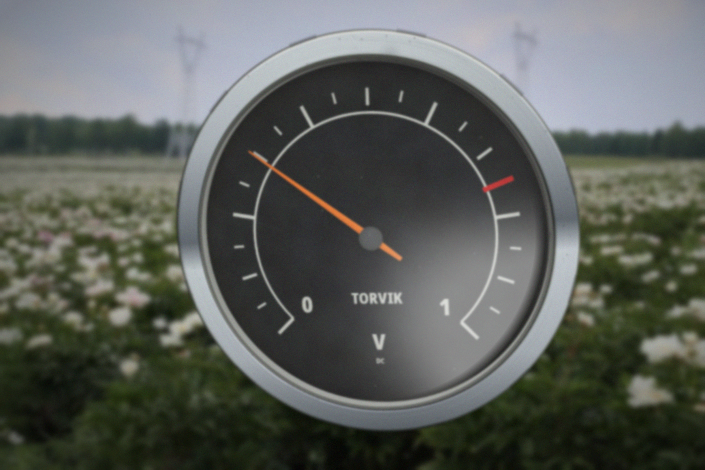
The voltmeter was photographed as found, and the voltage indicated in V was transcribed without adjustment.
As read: 0.3 V
